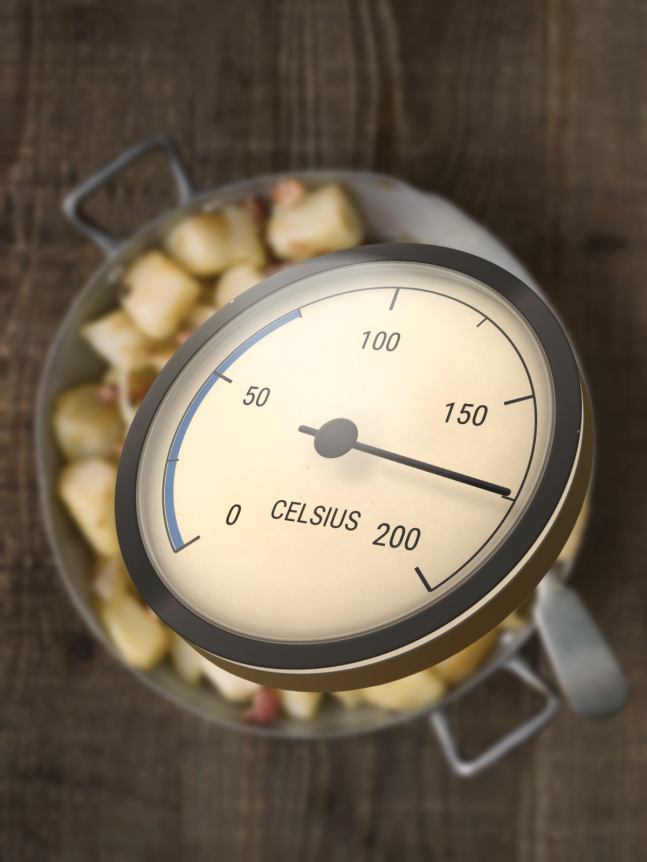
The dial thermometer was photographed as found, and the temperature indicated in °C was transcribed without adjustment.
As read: 175 °C
